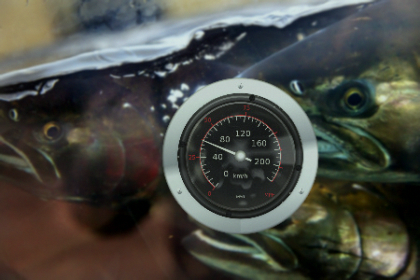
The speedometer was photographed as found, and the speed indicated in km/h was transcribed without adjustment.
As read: 60 km/h
